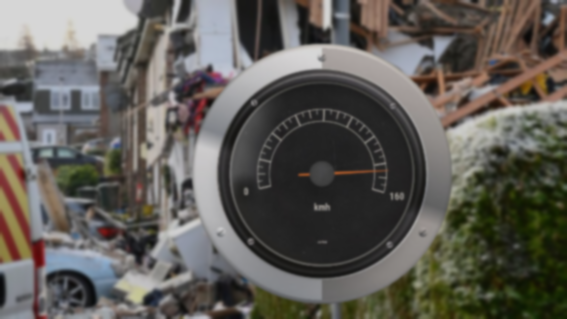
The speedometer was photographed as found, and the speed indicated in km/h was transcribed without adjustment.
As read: 145 km/h
